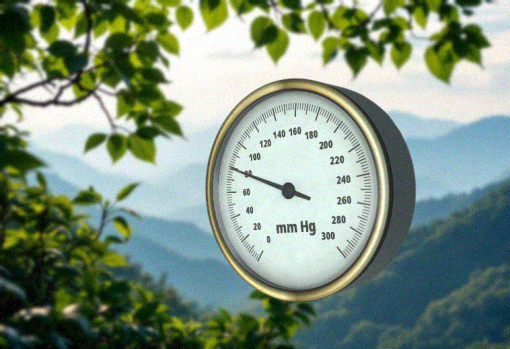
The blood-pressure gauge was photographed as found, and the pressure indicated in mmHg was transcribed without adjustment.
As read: 80 mmHg
